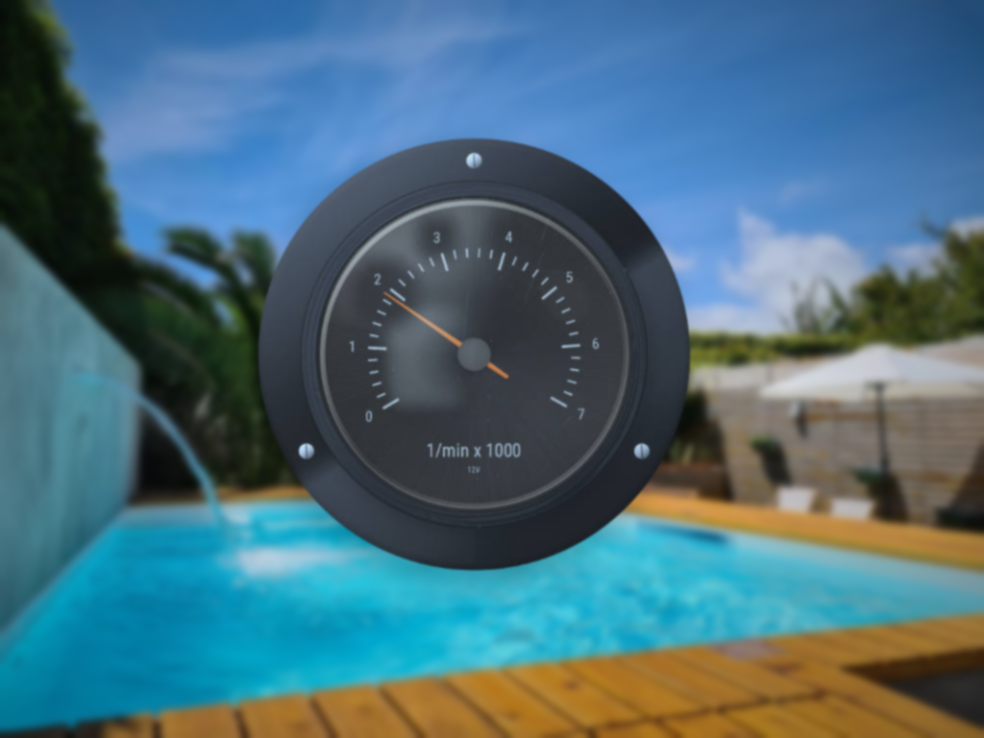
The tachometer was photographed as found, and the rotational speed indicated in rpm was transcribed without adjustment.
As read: 1900 rpm
